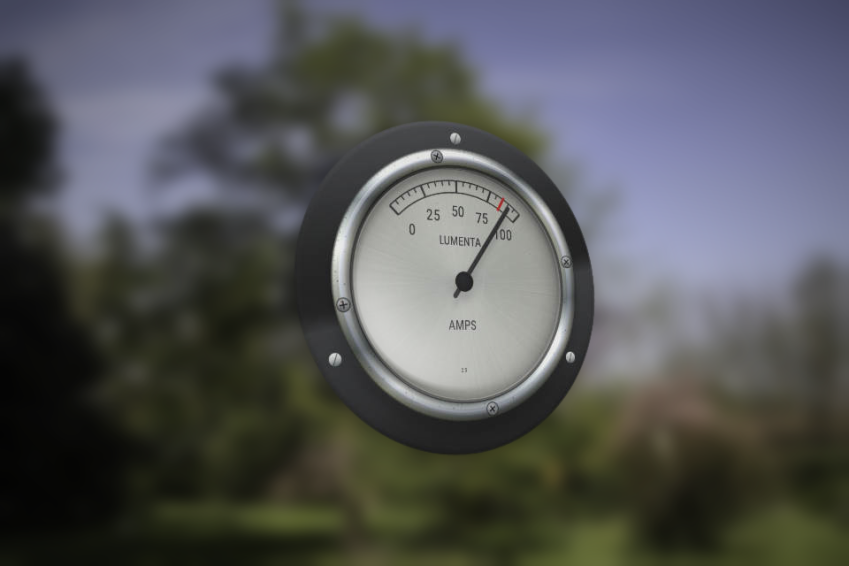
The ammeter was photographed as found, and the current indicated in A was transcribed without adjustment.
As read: 90 A
